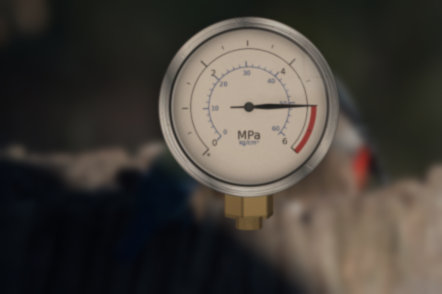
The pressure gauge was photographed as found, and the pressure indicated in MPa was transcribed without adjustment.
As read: 5 MPa
